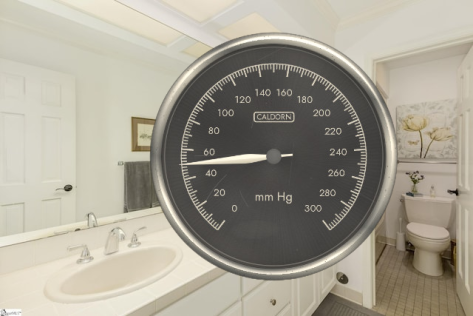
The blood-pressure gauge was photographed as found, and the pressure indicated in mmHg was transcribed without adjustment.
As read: 50 mmHg
